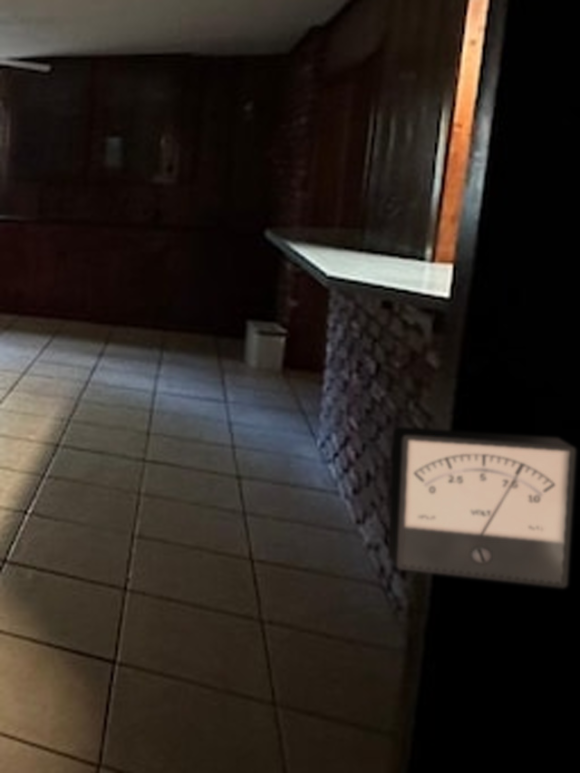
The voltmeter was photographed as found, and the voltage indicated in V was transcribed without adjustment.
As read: 7.5 V
